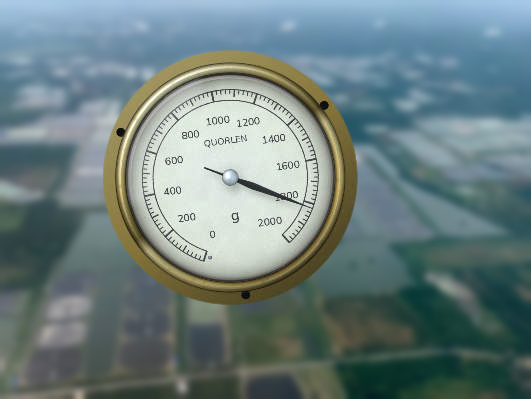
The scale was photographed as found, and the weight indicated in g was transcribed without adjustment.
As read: 1820 g
